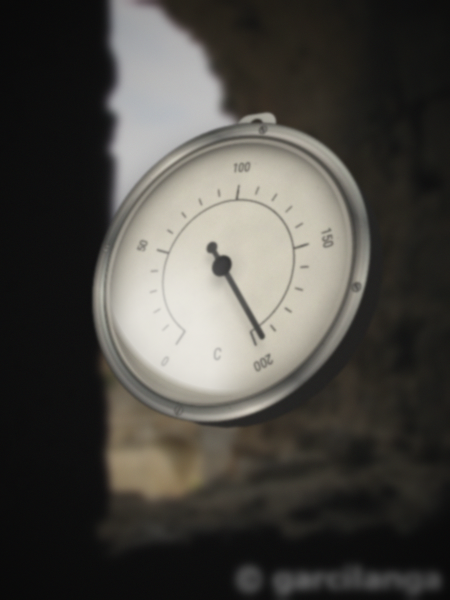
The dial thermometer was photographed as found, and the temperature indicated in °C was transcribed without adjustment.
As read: 195 °C
